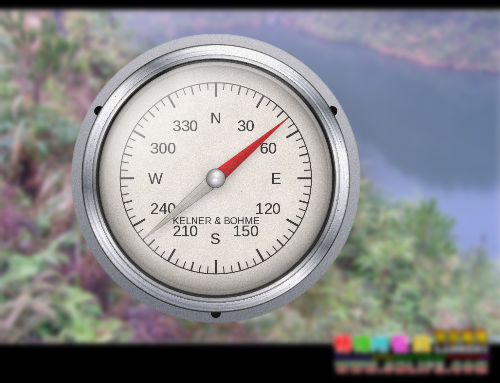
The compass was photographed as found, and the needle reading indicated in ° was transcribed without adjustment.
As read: 50 °
